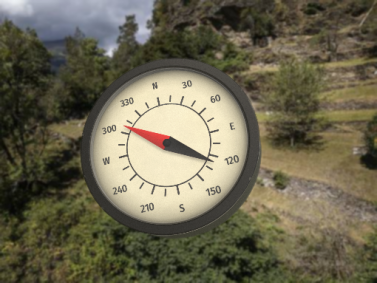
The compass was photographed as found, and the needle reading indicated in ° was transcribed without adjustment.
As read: 307.5 °
